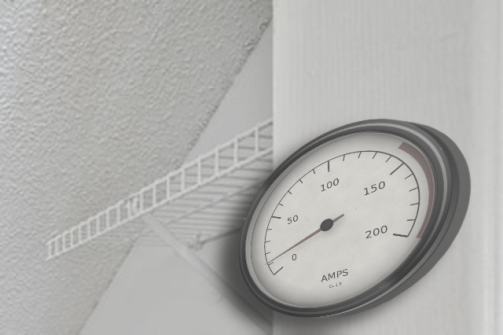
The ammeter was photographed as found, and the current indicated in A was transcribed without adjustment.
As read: 10 A
